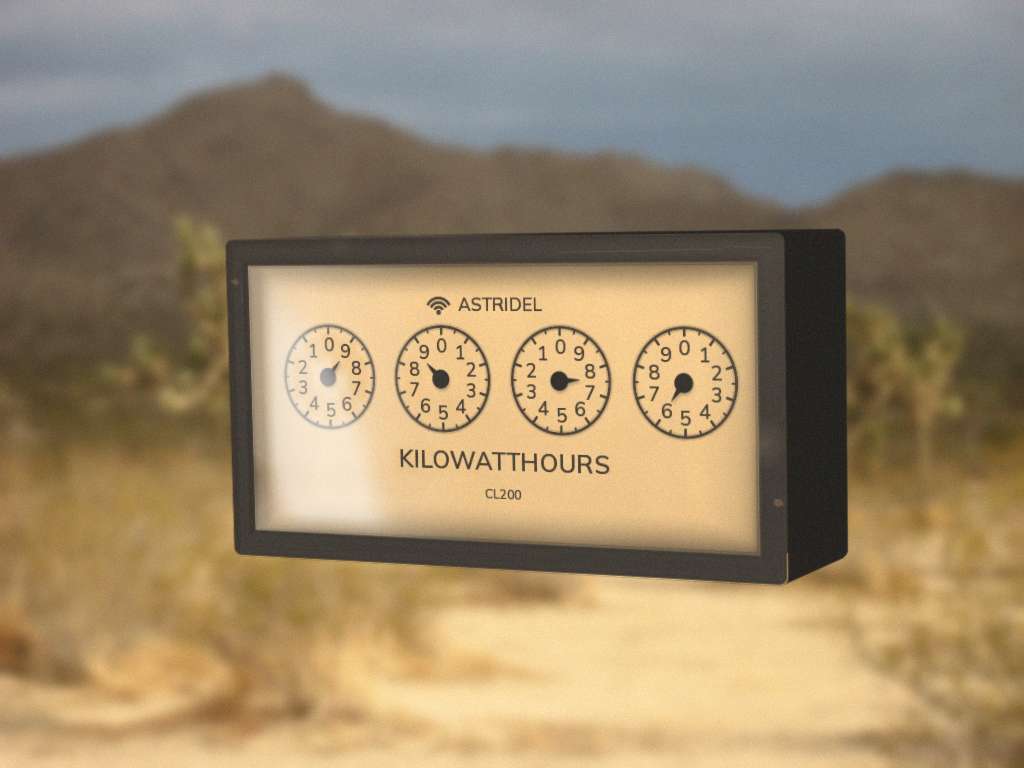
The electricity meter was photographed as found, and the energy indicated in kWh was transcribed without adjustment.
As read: 8876 kWh
